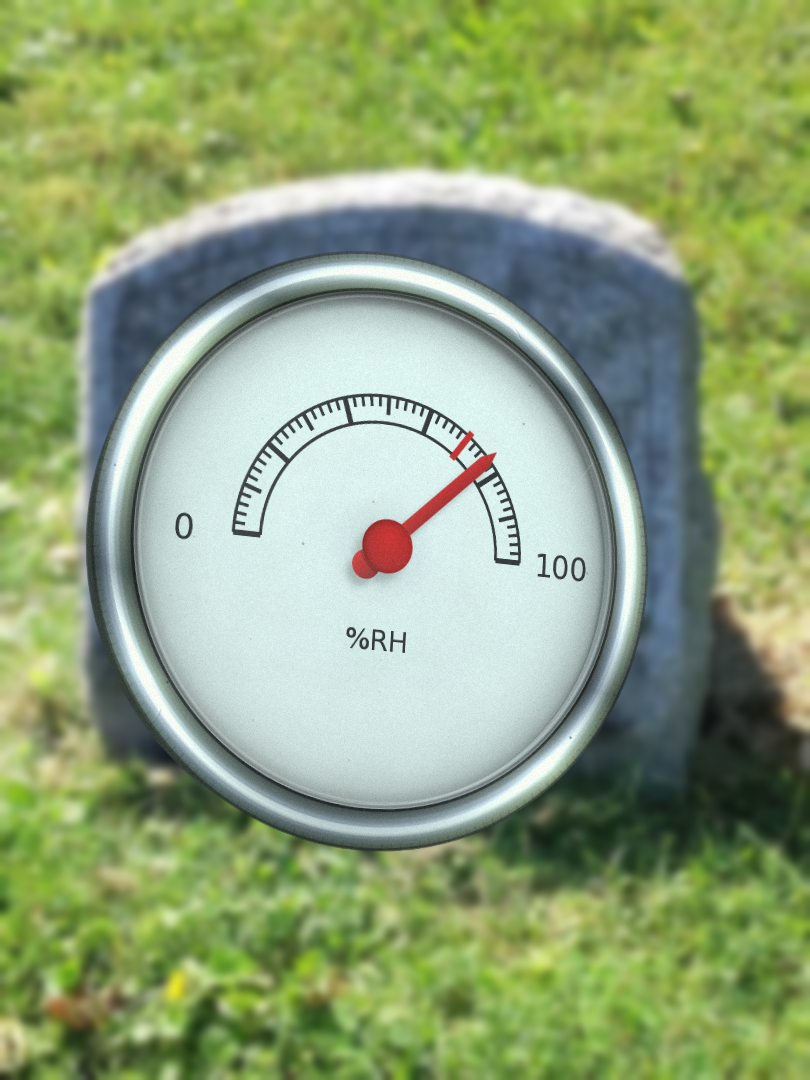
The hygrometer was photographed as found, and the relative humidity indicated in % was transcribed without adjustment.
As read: 76 %
